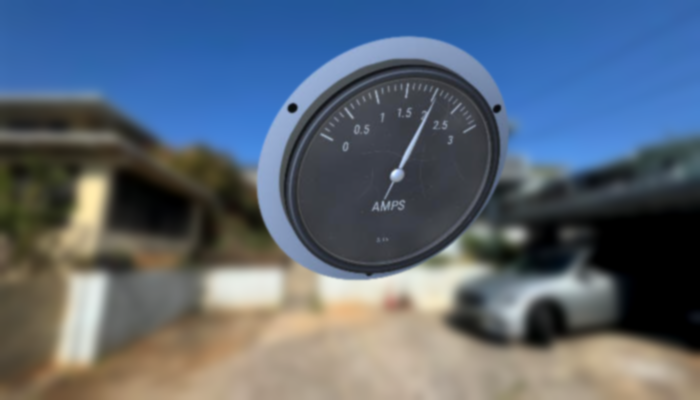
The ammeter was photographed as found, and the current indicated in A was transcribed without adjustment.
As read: 2 A
